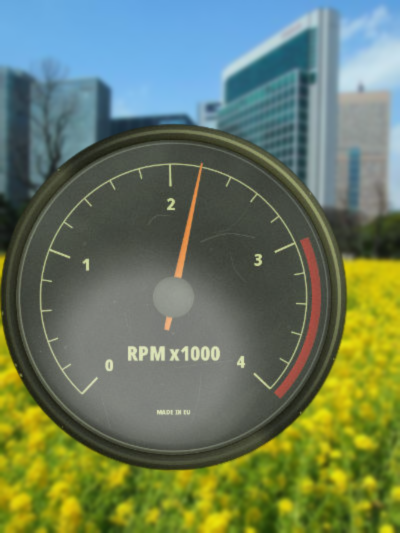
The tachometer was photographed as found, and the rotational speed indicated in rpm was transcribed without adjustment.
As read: 2200 rpm
